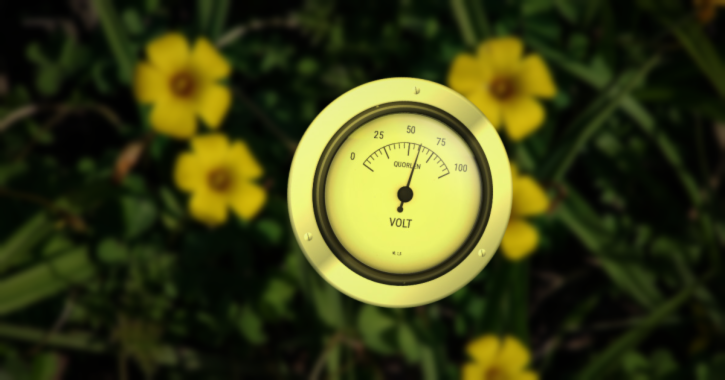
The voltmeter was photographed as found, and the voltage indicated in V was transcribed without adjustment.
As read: 60 V
